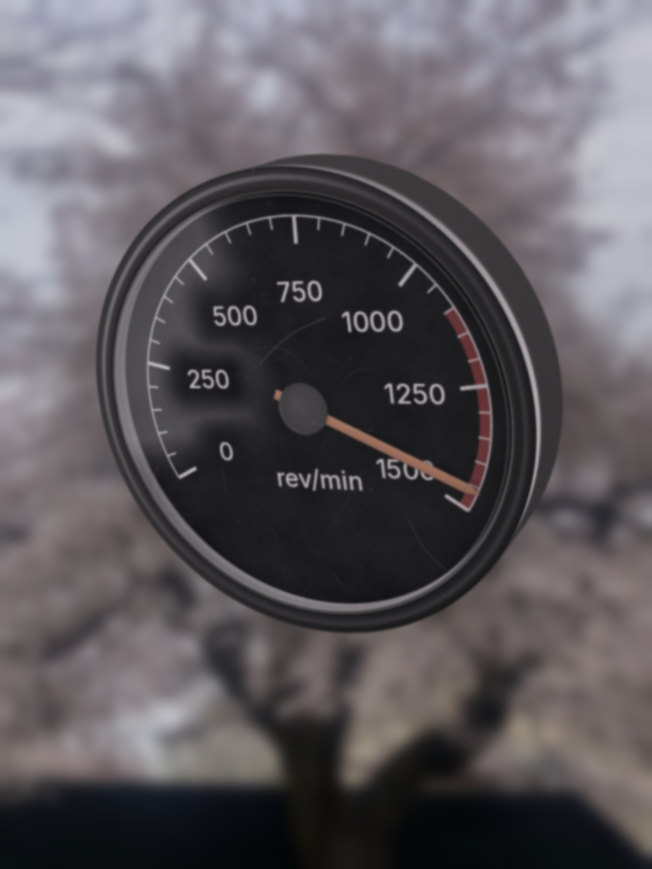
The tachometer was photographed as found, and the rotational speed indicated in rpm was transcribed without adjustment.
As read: 1450 rpm
